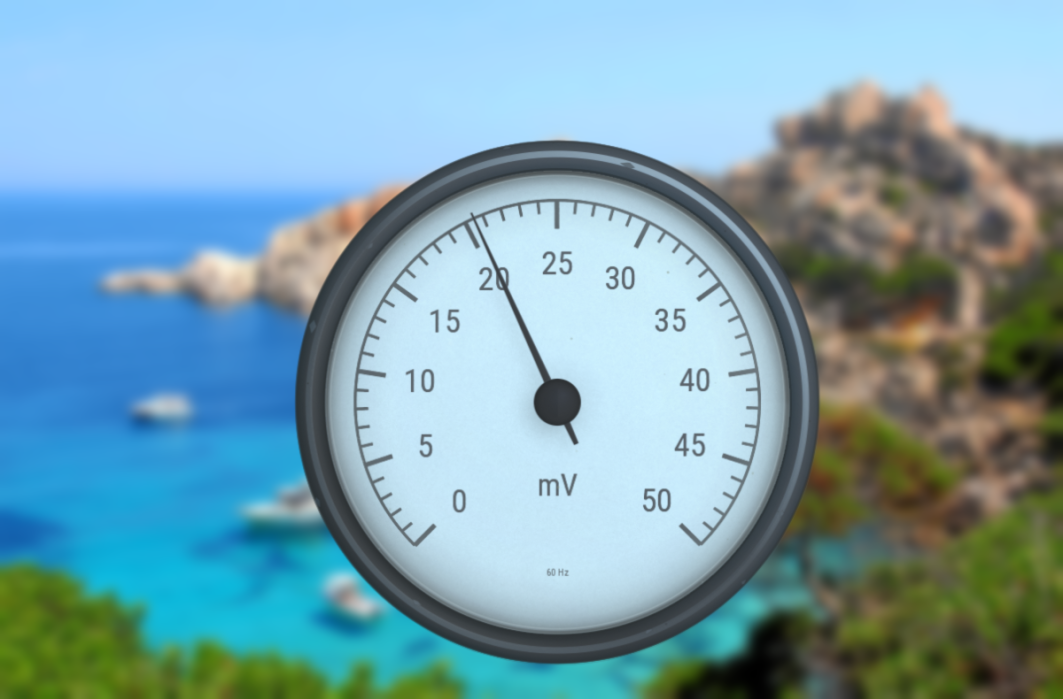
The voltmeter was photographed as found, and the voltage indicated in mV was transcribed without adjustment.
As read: 20.5 mV
